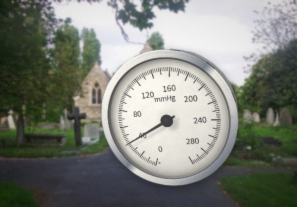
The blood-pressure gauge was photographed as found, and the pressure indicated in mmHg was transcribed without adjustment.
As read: 40 mmHg
